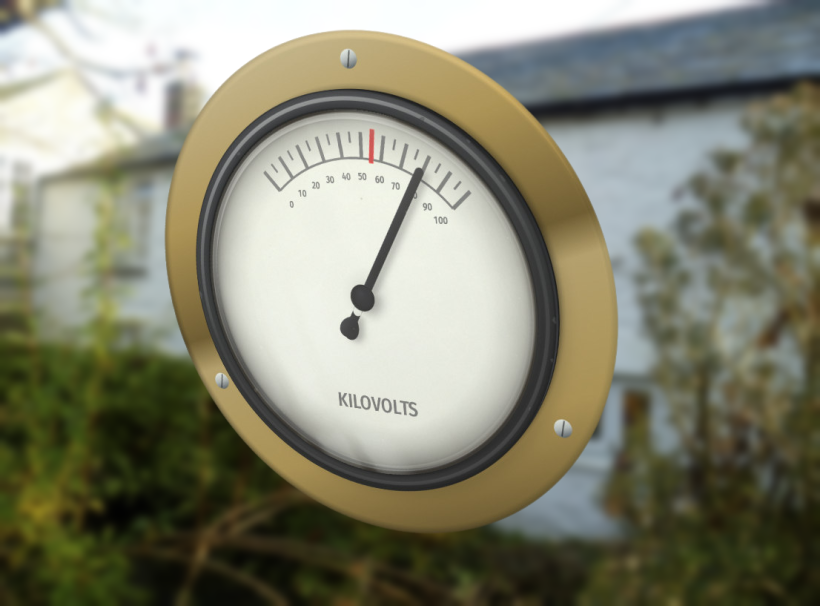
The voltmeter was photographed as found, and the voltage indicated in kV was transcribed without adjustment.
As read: 80 kV
